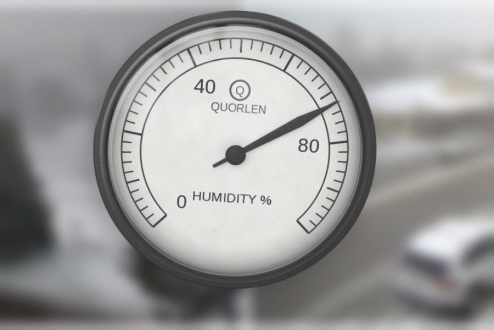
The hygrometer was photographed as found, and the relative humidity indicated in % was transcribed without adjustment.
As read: 72 %
